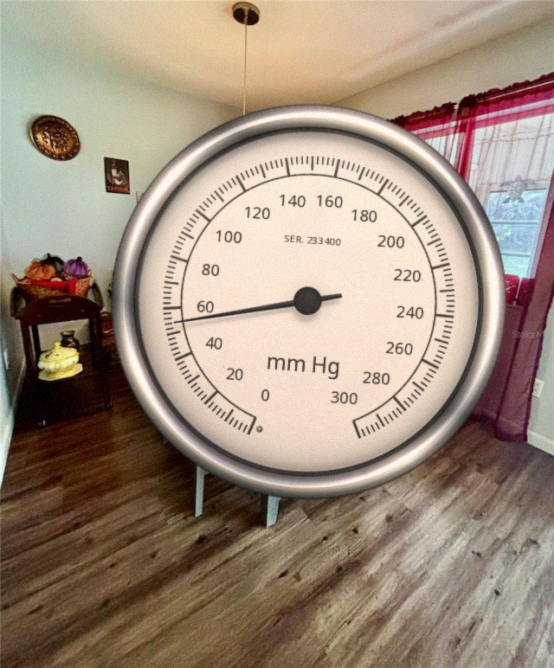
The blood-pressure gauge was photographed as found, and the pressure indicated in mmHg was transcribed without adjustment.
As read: 54 mmHg
